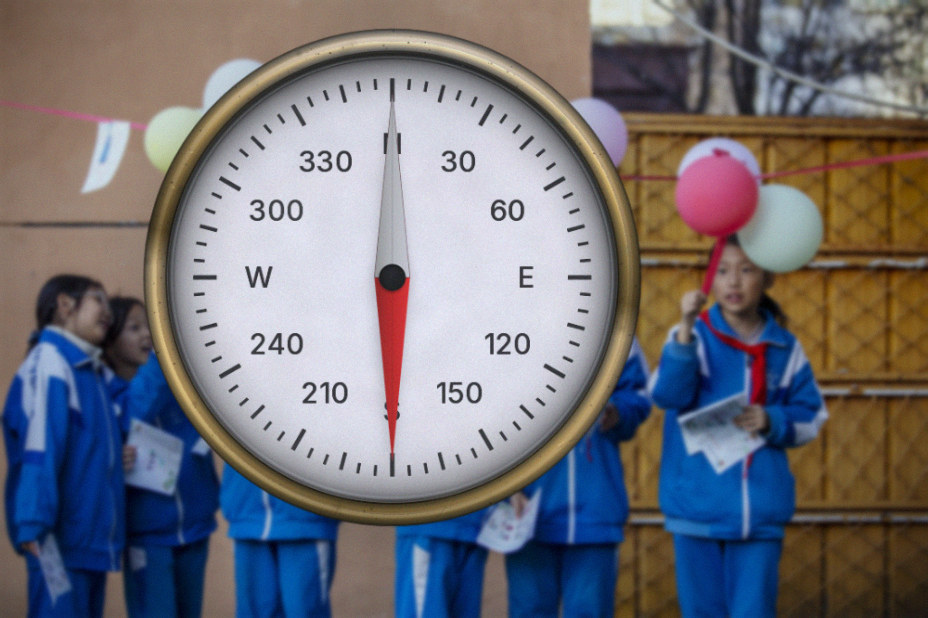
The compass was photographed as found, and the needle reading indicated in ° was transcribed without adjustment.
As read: 180 °
